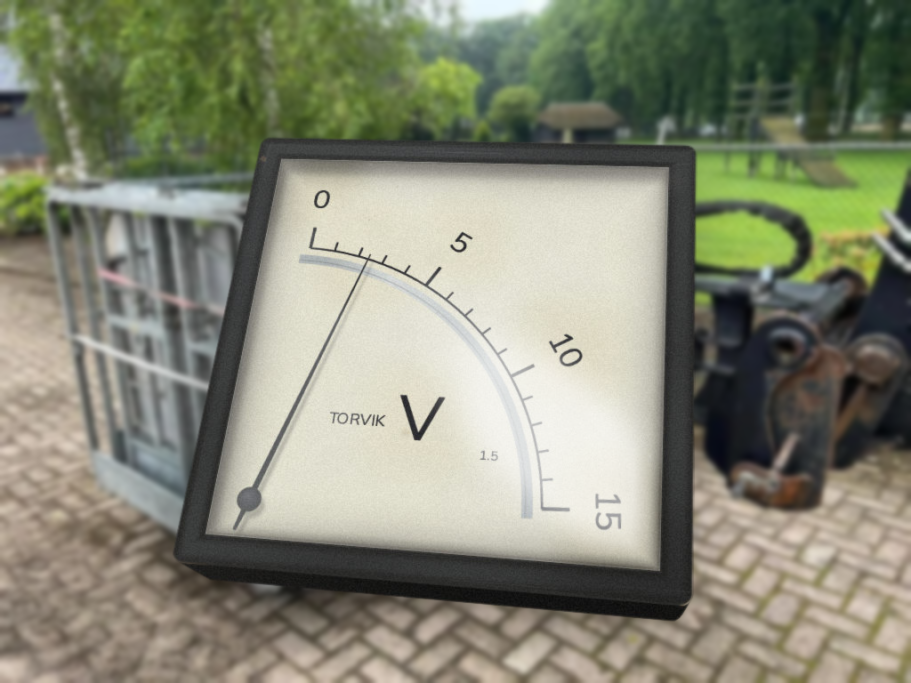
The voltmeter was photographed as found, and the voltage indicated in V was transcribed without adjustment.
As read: 2.5 V
